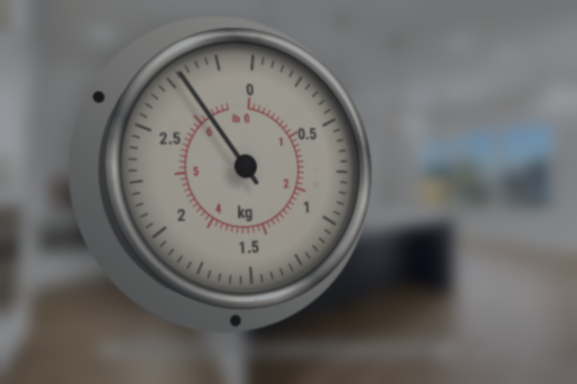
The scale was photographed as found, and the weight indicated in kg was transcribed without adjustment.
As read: 2.8 kg
